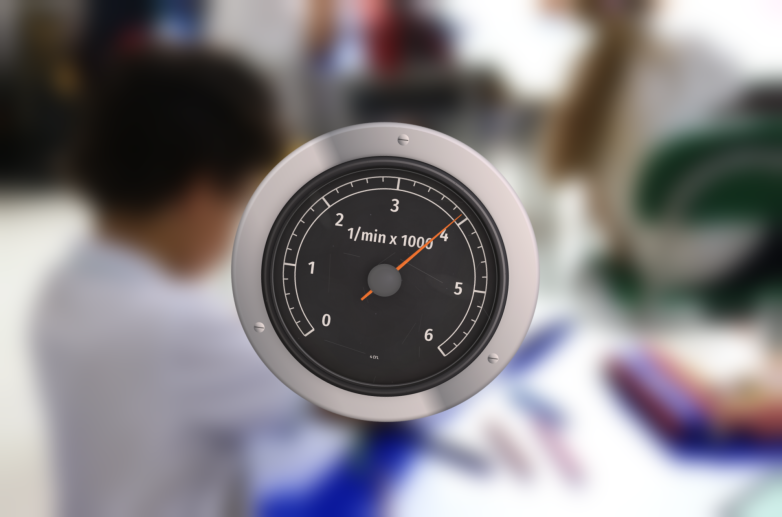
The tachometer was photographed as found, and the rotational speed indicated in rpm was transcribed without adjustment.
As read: 3900 rpm
